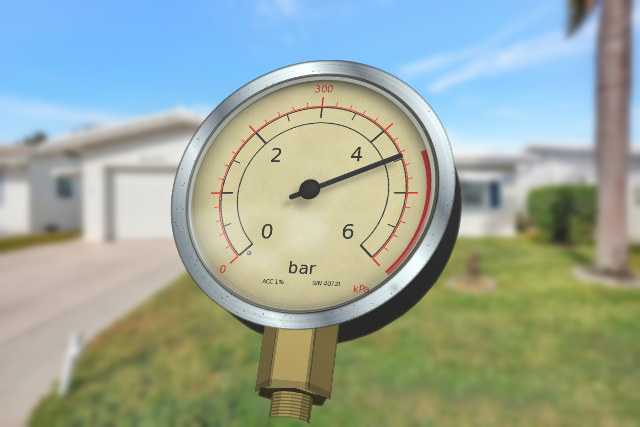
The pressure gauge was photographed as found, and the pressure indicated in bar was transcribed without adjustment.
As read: 4.5 bar
